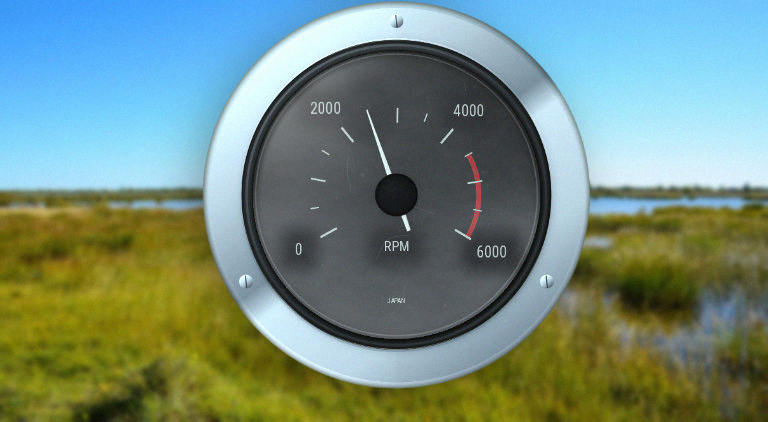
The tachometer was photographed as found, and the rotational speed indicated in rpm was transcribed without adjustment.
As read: 2500 rpm
